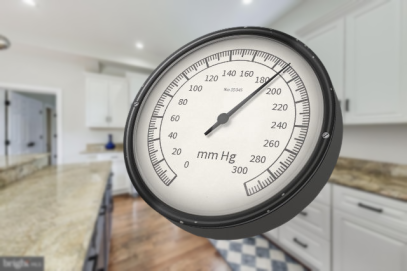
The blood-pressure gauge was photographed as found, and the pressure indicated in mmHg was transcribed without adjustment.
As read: 190 mmHg
